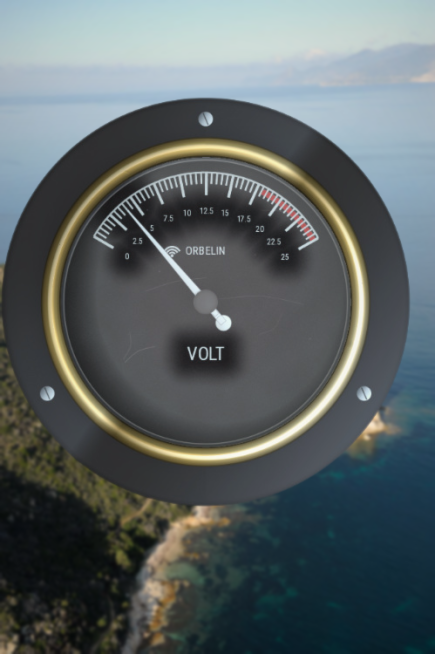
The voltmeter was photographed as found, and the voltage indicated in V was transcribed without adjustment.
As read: 4 V
